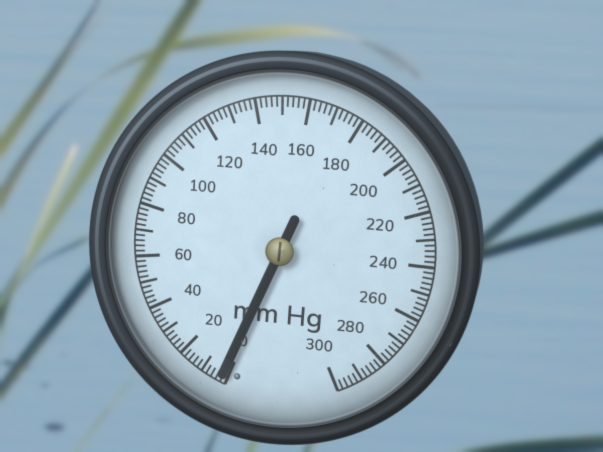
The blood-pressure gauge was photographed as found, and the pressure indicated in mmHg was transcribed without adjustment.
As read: 2 mmHg
